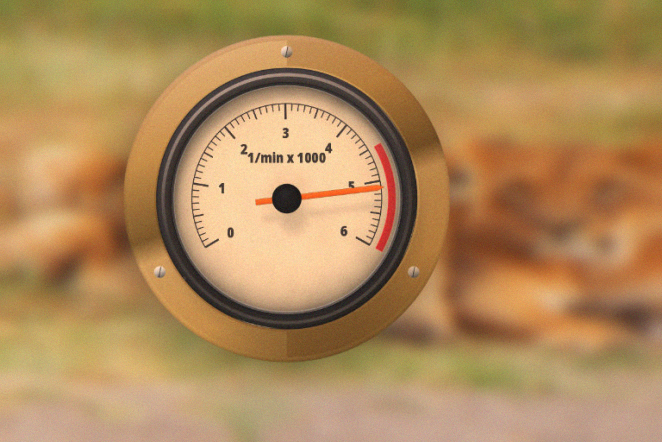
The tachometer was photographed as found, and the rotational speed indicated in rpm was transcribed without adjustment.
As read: 5100 rpm
